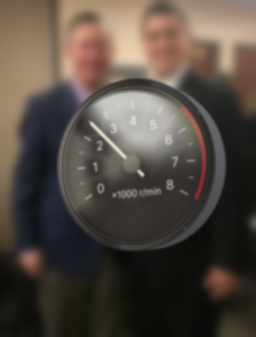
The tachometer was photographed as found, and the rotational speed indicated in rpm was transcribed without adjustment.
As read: 2500 rpm
